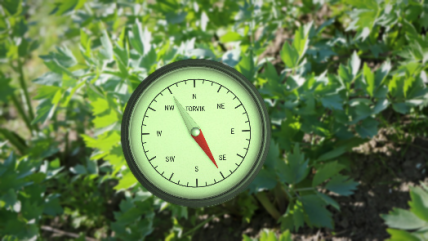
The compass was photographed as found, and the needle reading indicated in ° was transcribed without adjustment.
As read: 150 °
